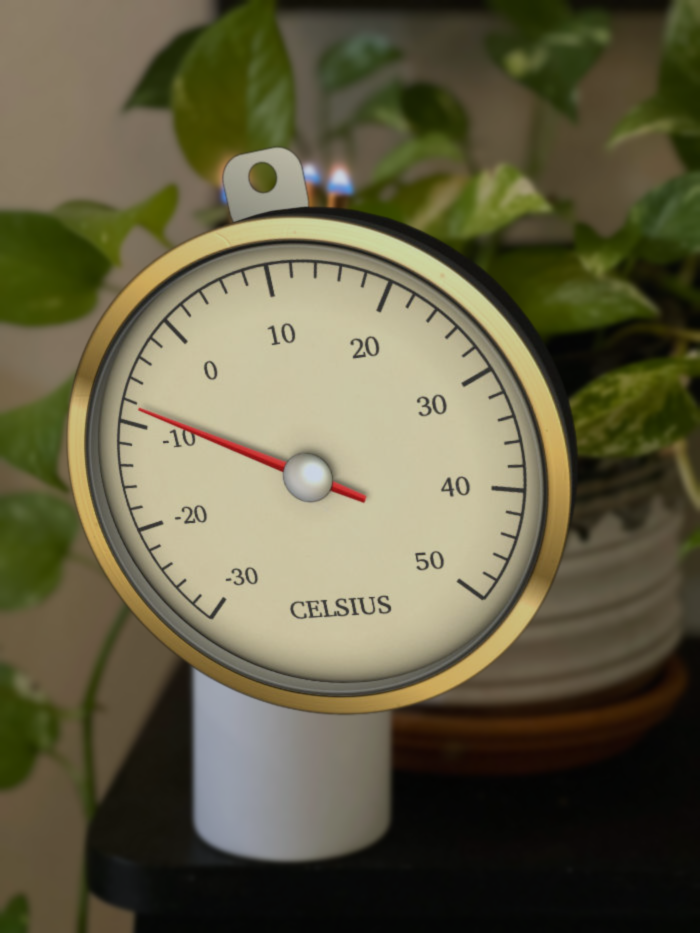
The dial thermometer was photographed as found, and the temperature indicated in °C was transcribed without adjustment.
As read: -8 °C
